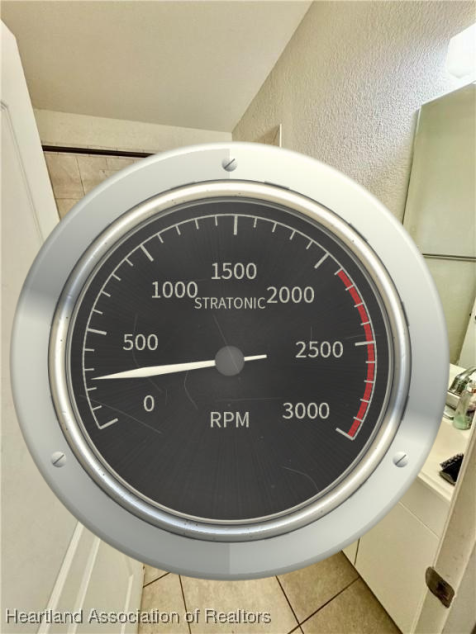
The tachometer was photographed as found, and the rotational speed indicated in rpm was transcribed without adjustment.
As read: 250 rpm
